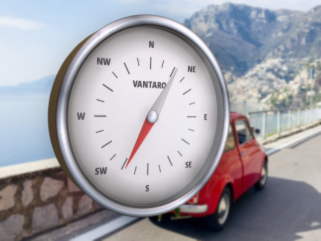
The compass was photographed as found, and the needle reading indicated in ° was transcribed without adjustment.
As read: 210 °
